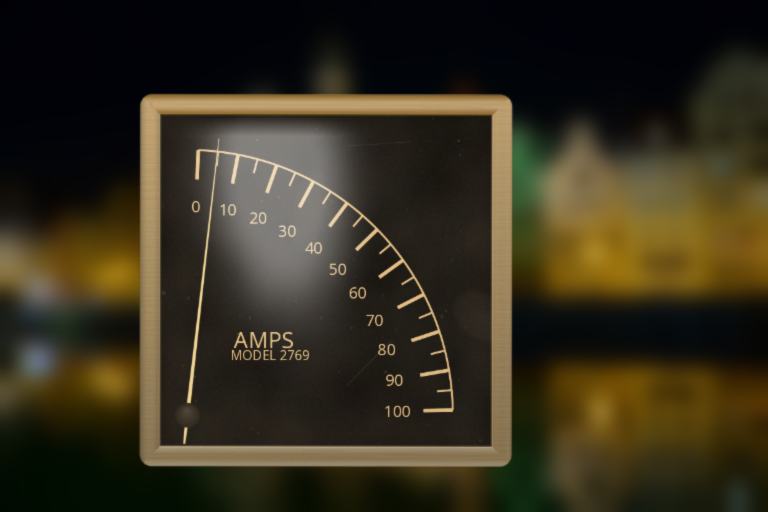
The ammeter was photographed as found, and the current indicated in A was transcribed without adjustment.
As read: 5 A
